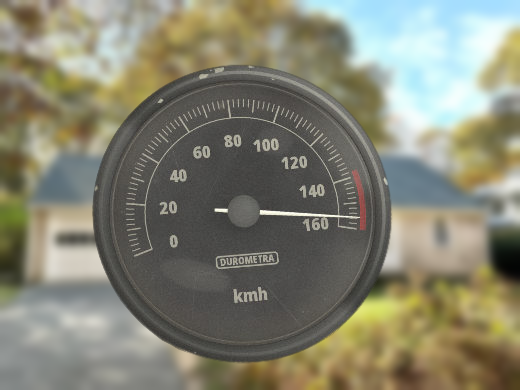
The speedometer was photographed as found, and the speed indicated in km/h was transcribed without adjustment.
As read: 156 km/h
